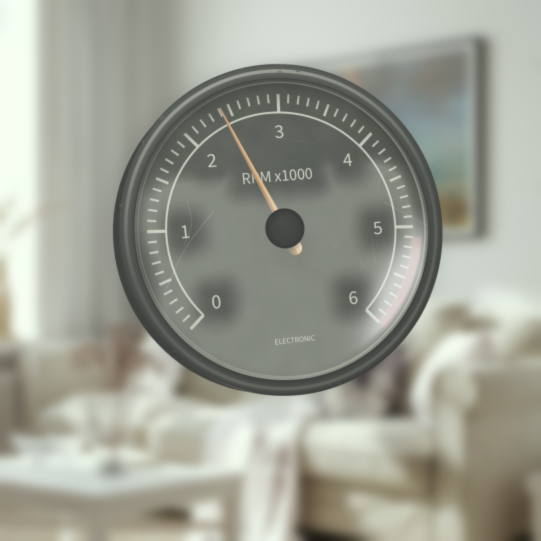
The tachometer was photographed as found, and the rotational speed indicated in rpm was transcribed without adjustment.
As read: 2400 rpm
